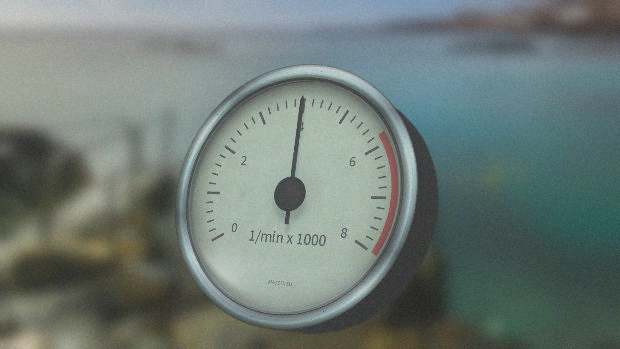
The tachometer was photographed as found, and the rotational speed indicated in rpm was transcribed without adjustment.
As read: 4000 rpm
